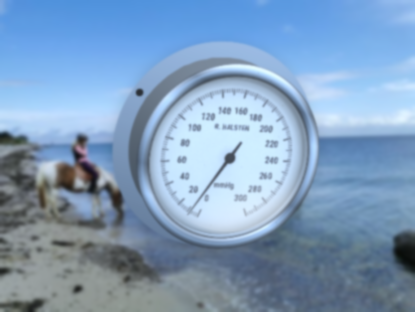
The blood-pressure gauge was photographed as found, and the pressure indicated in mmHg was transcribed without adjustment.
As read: 10 mmHg
